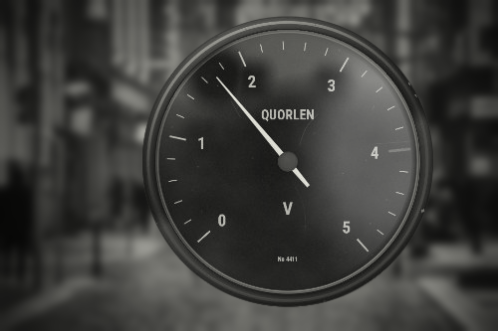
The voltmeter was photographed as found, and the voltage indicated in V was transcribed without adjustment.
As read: 1.7 V
